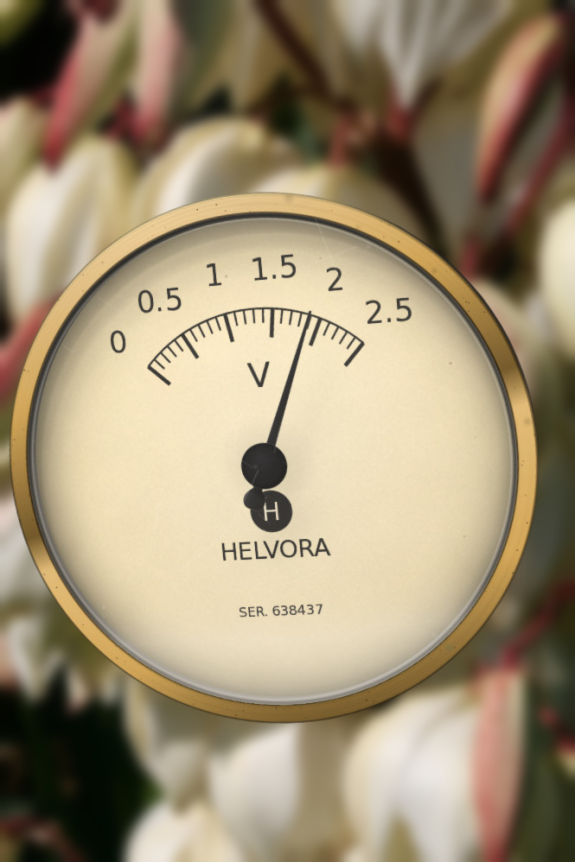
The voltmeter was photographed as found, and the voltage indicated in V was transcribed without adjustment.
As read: 1.9 V
